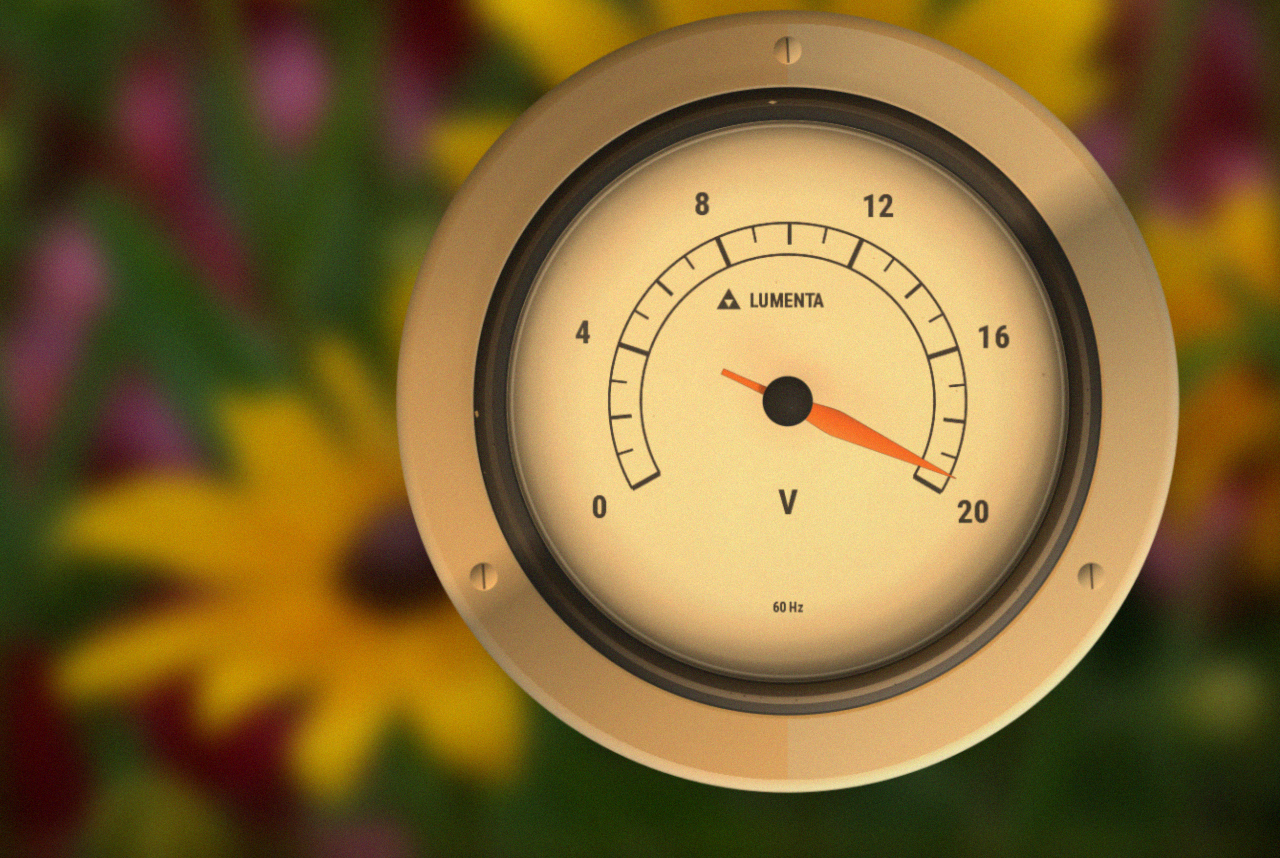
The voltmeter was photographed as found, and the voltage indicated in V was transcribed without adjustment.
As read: 19.5 V
